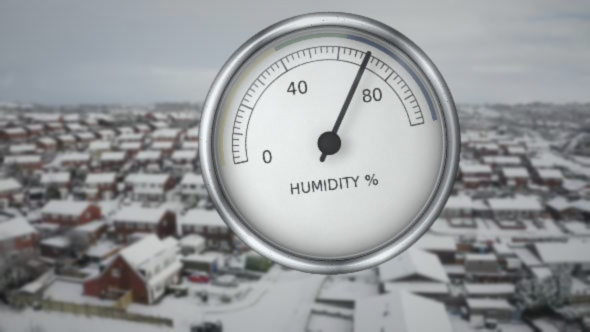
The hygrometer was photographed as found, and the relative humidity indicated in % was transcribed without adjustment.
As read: 70 %
